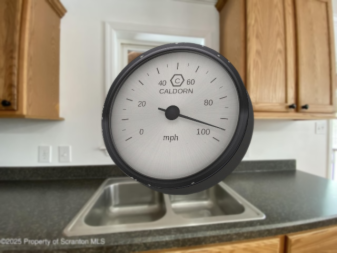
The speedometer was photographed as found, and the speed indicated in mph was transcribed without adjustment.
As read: 95 mph
